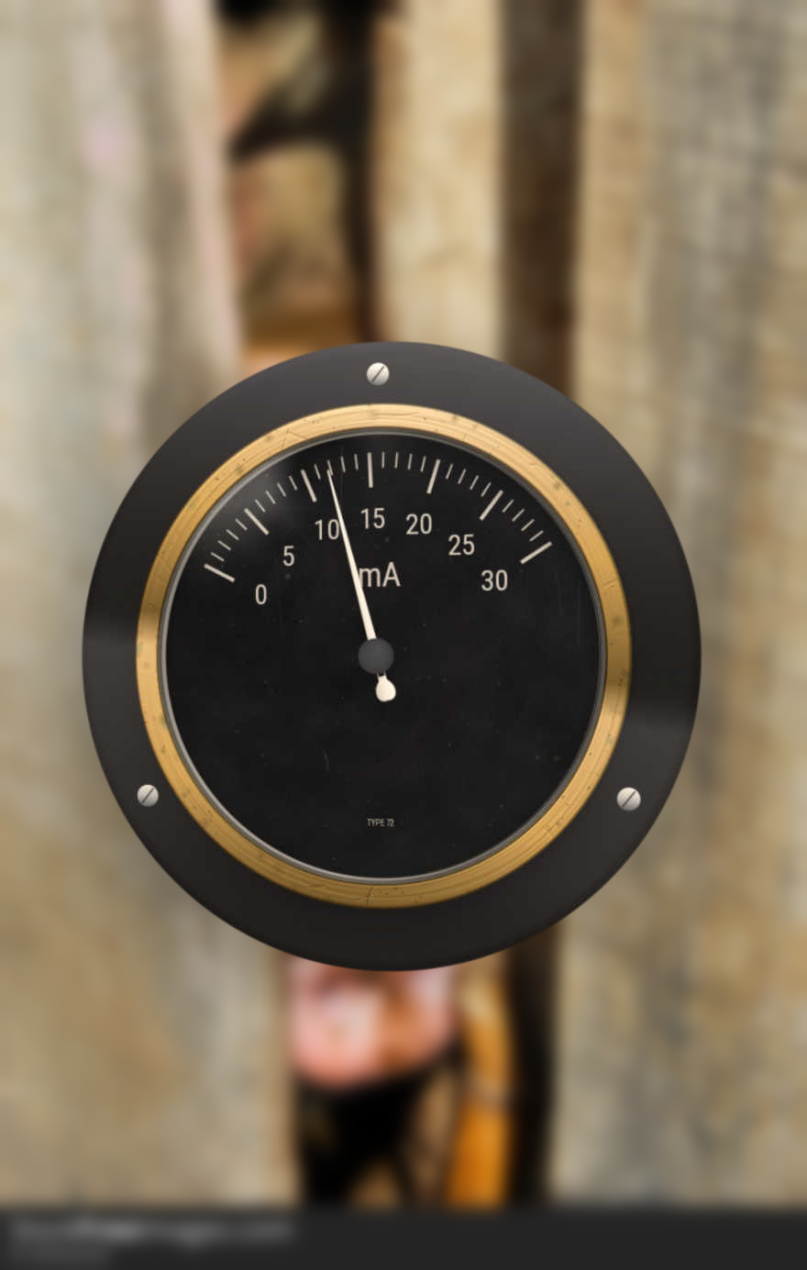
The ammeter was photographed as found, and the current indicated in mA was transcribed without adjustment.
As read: 12 mA
